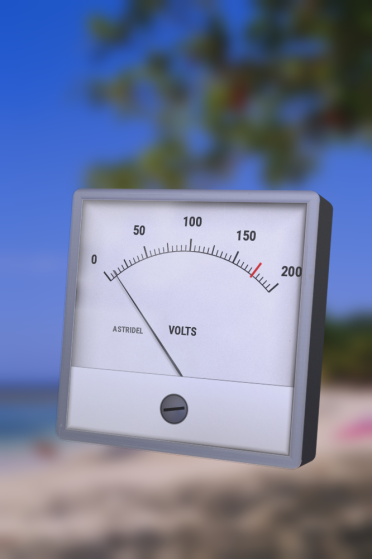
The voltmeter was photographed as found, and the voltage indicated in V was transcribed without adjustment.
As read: 10 V
